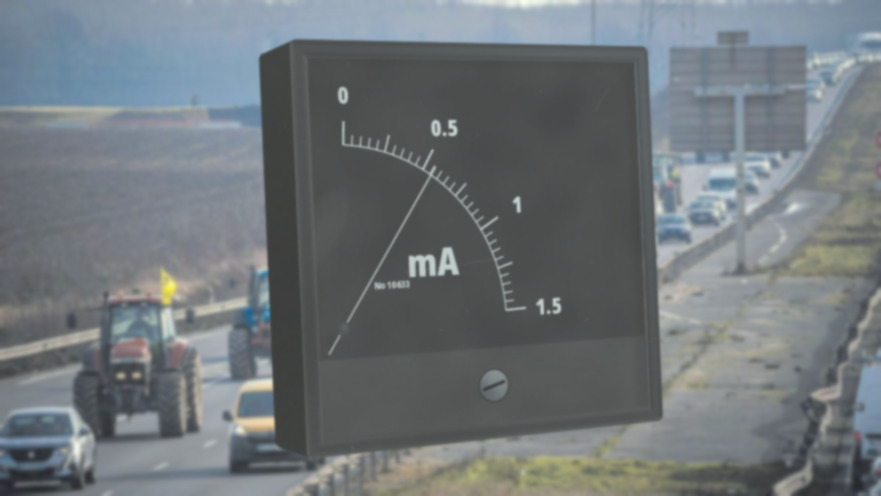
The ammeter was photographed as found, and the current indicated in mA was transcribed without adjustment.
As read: 0.55 mA
